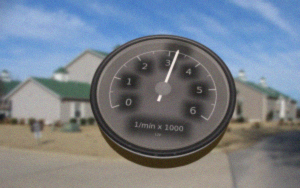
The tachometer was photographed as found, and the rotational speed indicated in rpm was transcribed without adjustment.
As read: 3250 rpm
